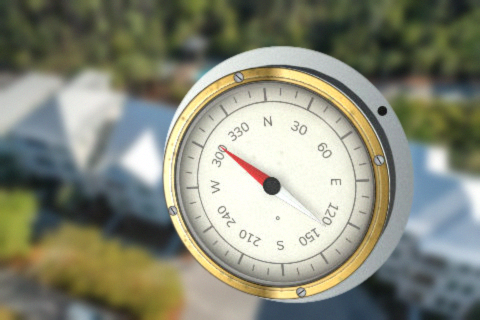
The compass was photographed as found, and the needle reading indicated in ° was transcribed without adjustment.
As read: 310 °
